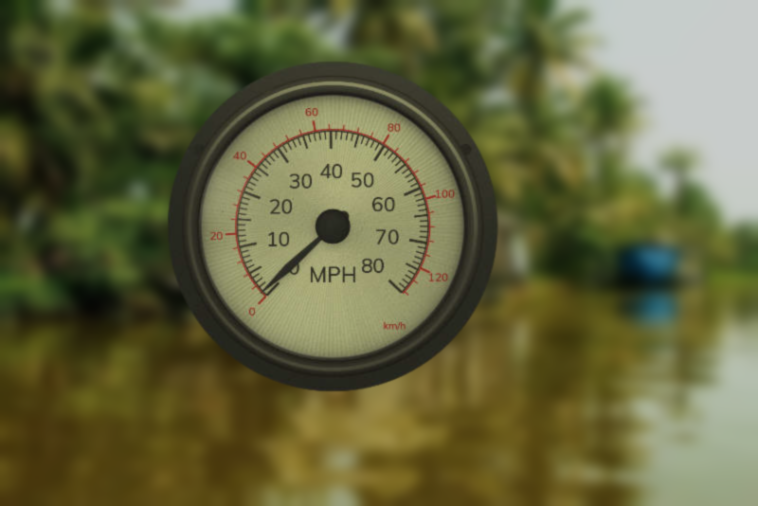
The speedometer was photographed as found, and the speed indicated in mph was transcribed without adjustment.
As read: 1 mph
